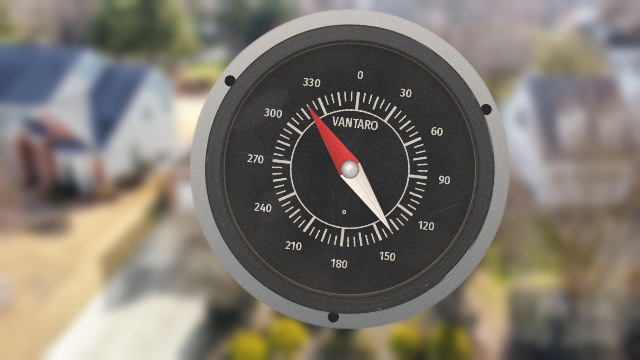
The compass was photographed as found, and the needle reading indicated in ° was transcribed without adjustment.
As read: 320 °
